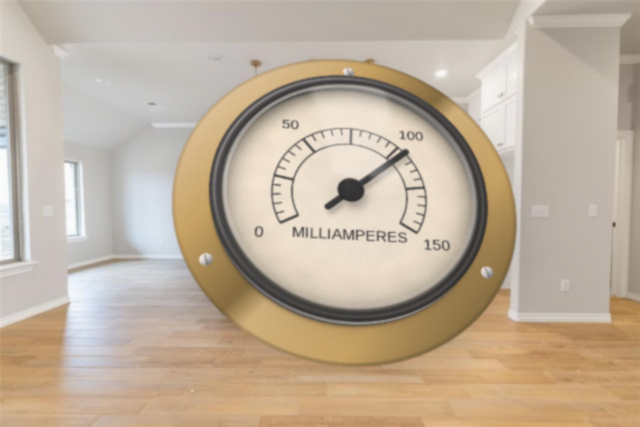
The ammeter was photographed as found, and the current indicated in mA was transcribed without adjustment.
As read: 105 mA
